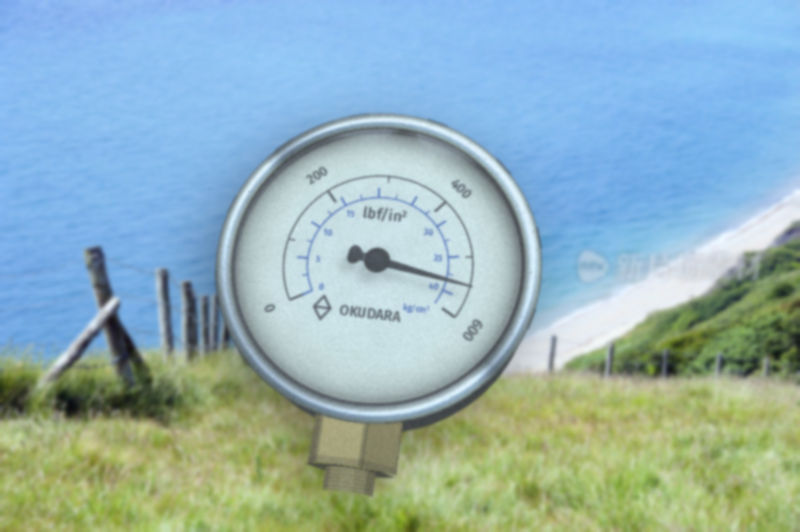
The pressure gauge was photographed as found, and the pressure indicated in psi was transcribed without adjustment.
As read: 550 psi
